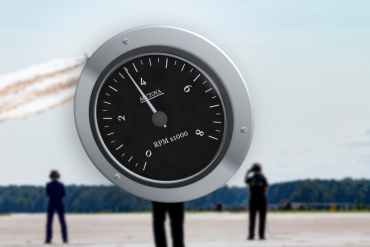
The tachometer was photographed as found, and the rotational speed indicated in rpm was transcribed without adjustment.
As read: 3750 rpm
